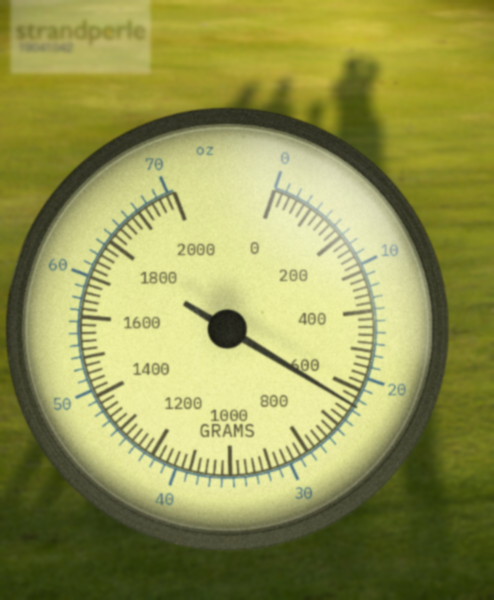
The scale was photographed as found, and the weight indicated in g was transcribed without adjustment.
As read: 640 g
